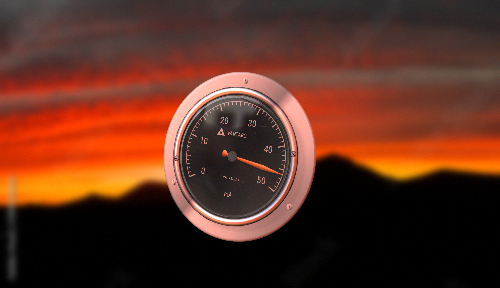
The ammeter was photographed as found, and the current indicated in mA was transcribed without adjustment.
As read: 46 mA
